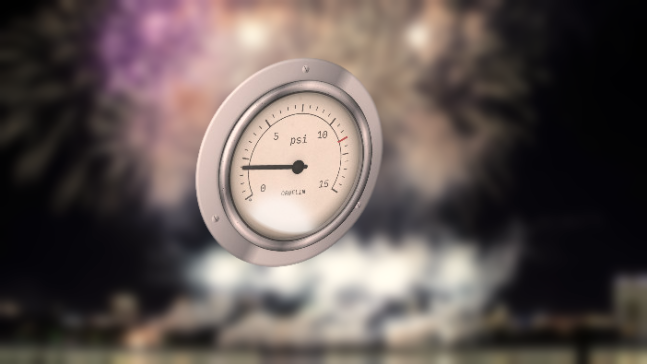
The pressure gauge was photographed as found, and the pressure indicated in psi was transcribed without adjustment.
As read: 2 psi
